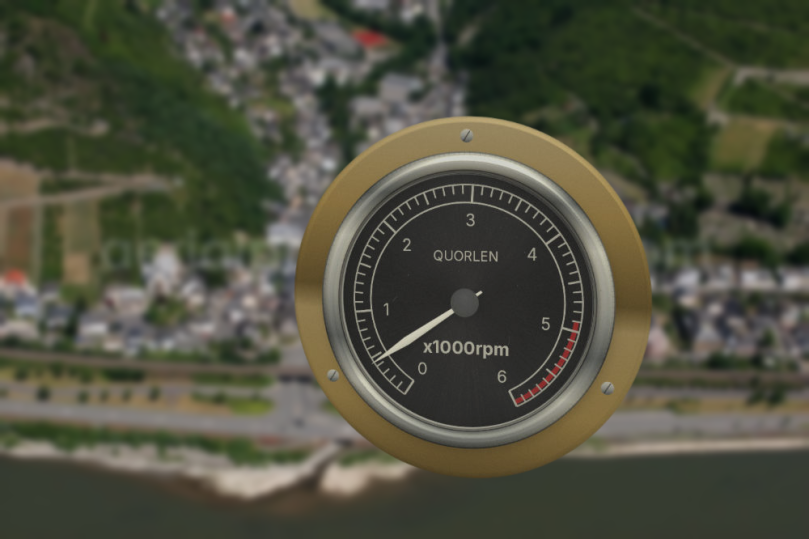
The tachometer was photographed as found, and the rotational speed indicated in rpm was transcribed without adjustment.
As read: 450 rpm
